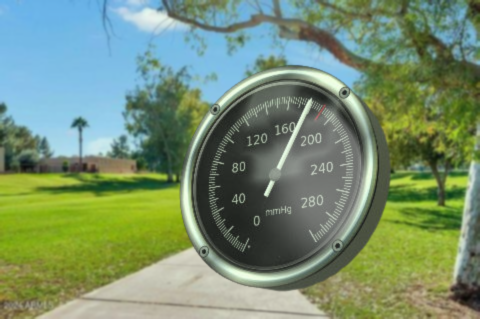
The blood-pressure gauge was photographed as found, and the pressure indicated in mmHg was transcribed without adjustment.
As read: 180 mmHg
